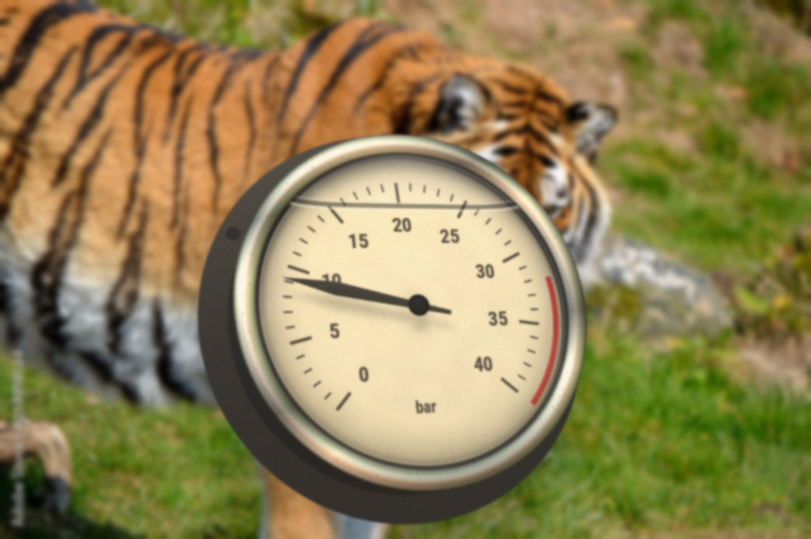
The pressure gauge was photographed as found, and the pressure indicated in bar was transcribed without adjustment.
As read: 9 bar
